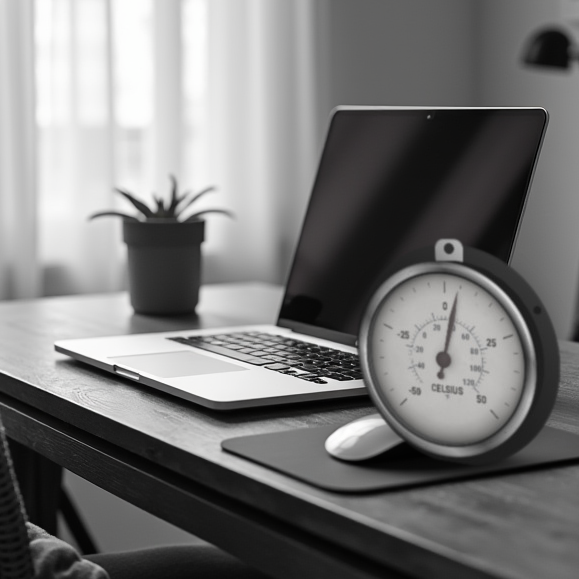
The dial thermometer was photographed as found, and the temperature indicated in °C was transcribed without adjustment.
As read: 5 °C
